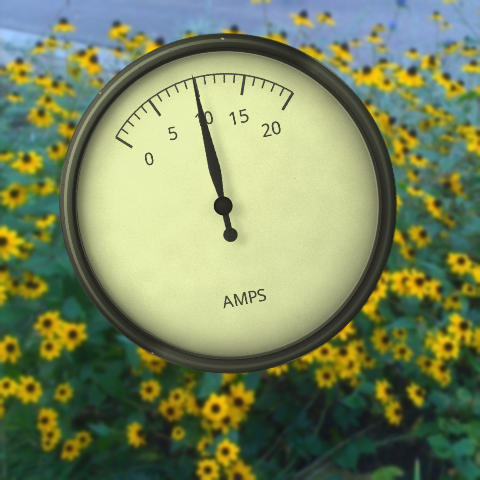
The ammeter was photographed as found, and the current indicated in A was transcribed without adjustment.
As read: 10 A
